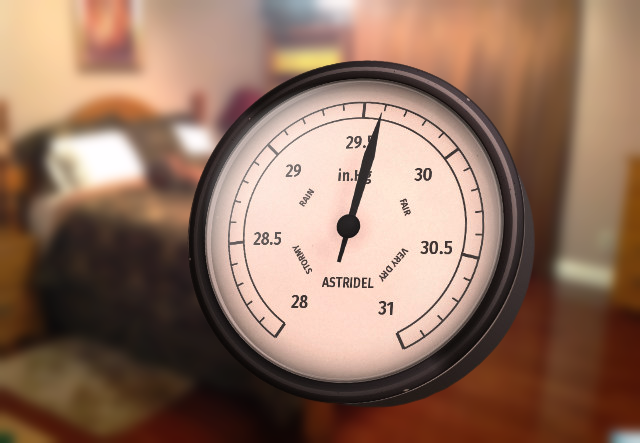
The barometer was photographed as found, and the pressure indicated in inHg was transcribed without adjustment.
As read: 29.6 inHg
